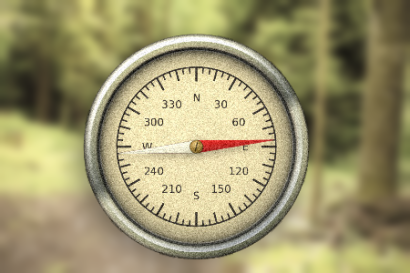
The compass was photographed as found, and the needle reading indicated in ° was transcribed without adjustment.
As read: 85 °
